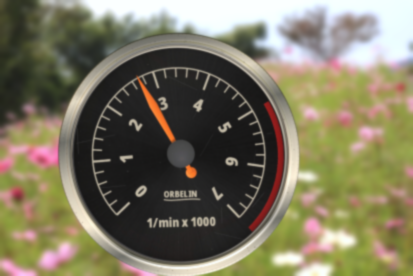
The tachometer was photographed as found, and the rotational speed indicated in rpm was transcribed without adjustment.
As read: 2700 rpm
